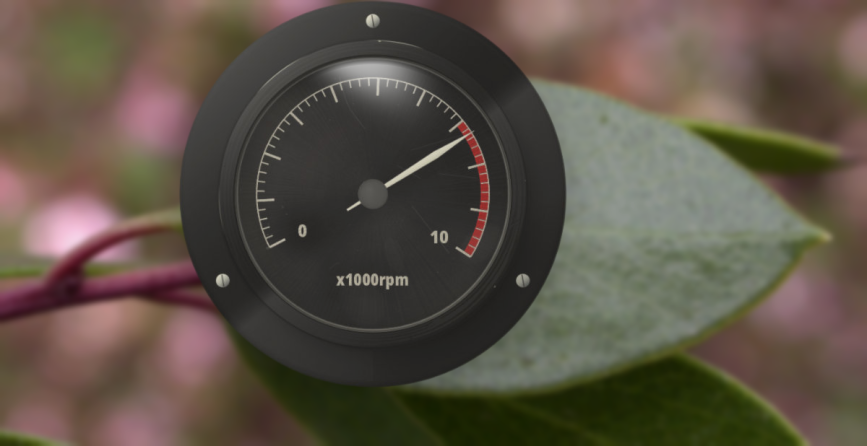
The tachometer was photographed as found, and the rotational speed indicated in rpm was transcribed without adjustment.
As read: 7300 rpm
